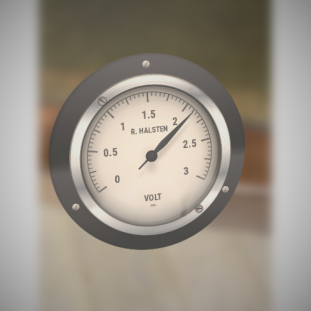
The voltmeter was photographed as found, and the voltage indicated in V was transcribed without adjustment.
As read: 2.1 V
